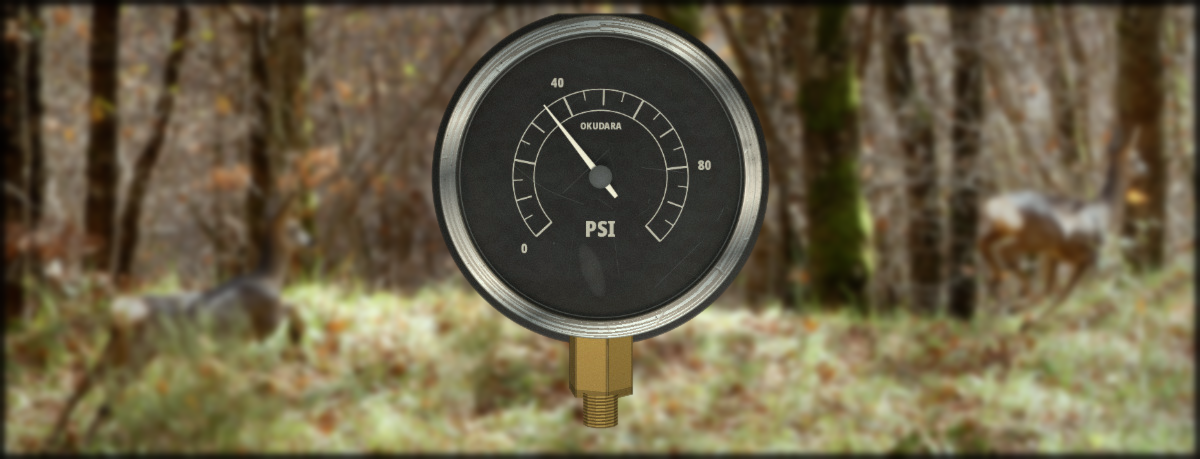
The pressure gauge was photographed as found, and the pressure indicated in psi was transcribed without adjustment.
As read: 35 psi
